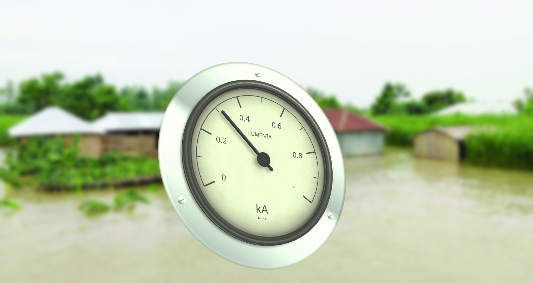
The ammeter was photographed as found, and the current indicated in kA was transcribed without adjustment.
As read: 0.3 kA
